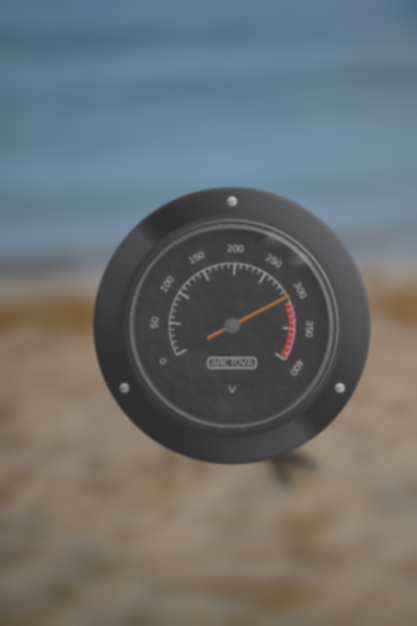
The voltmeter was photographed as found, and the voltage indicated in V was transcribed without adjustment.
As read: 300 V
